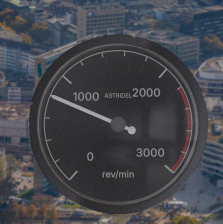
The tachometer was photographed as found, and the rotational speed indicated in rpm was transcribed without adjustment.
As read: 800 rpm
